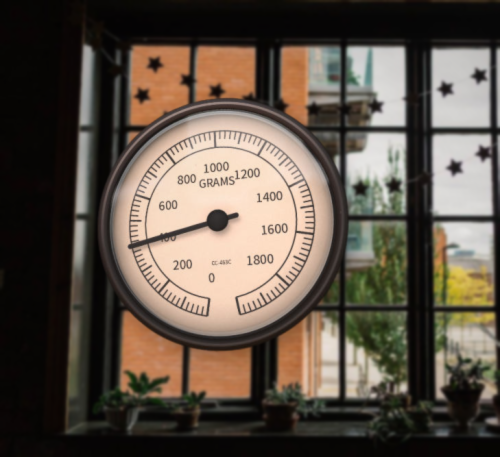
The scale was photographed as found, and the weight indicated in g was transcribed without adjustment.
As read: 400 g
